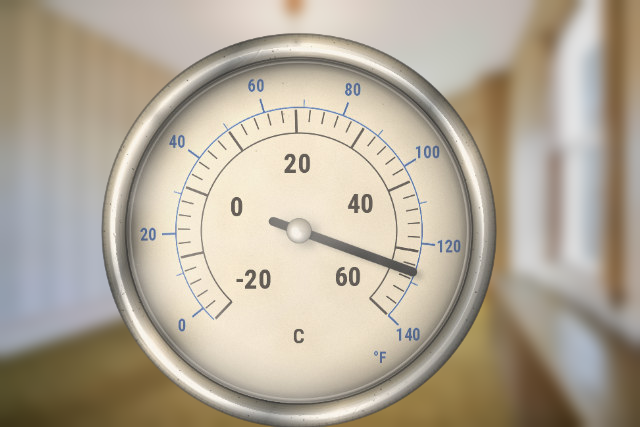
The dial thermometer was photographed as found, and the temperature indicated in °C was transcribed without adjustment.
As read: 53 °C
